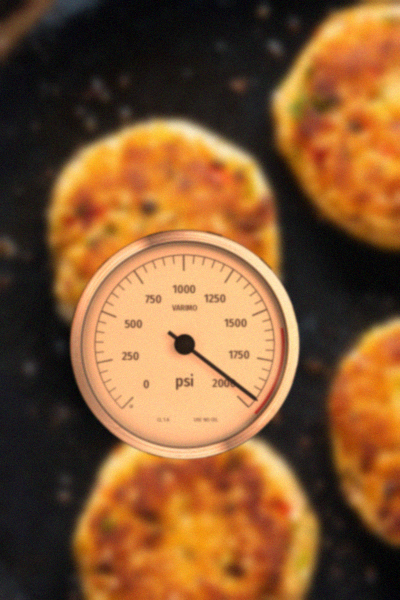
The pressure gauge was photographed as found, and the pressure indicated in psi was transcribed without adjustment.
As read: 1950 psi
